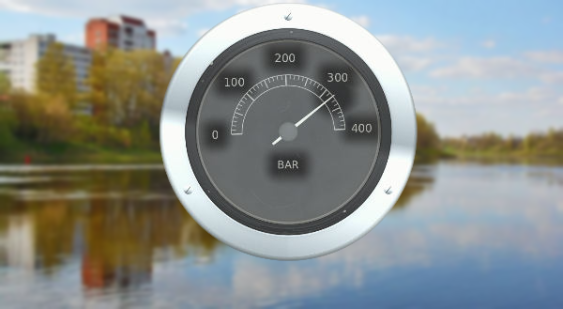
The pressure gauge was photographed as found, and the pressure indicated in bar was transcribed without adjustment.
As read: 320 bar
